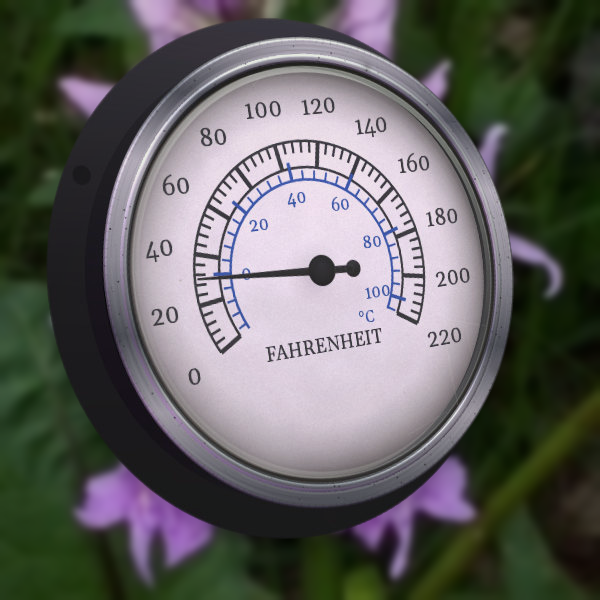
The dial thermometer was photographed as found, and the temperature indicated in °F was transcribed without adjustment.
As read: 30 °F
